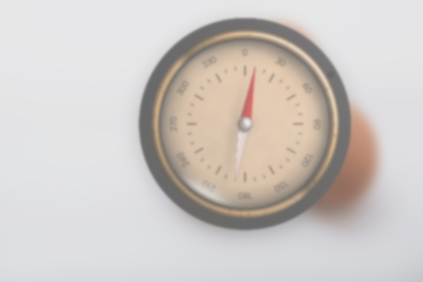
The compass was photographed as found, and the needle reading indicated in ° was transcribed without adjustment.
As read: 10 °
